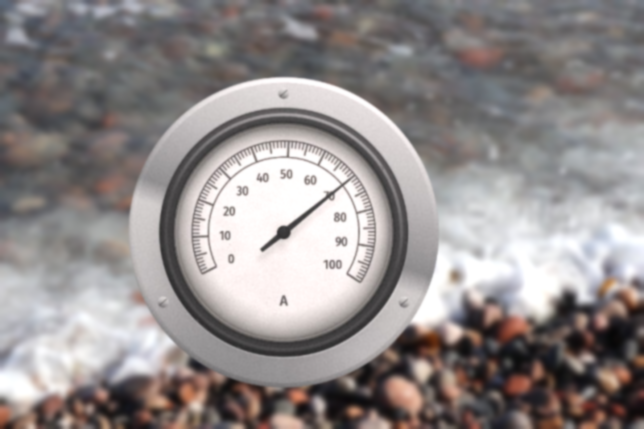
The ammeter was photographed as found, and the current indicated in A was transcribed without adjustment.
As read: 70 A
